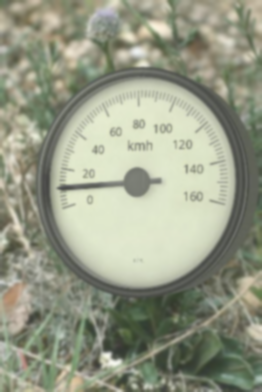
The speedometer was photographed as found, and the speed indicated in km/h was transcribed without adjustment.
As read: 10 km/h
